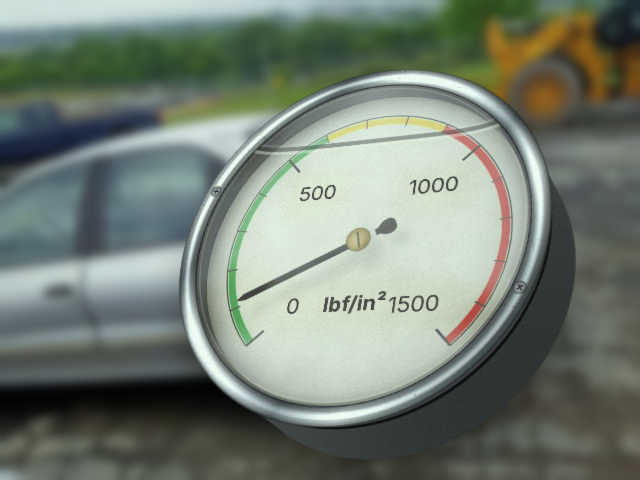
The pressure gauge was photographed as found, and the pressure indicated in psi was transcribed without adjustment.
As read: 100 psi
